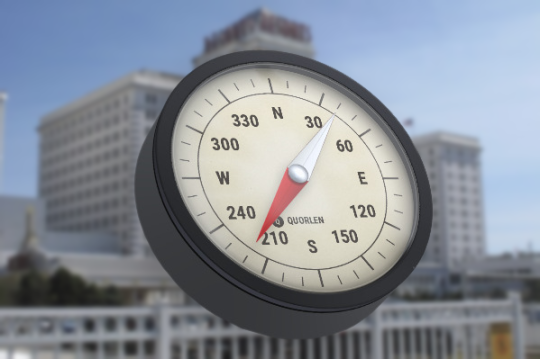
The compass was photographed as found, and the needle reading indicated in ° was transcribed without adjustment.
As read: 220 °
